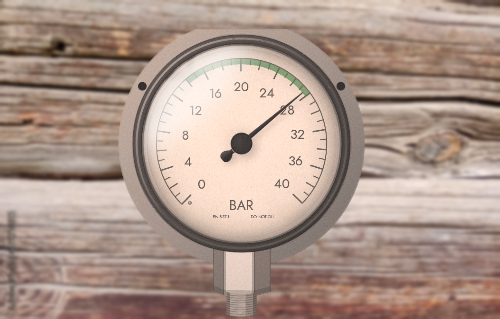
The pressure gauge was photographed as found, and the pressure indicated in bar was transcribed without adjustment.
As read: 27.5 bar
